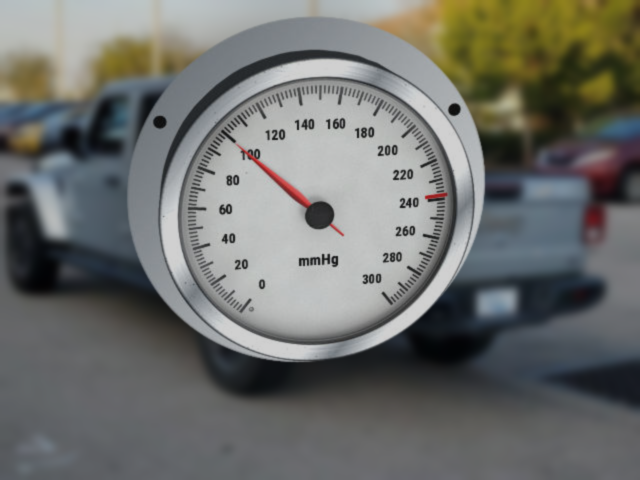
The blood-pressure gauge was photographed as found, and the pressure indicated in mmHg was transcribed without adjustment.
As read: 100 mmHg
